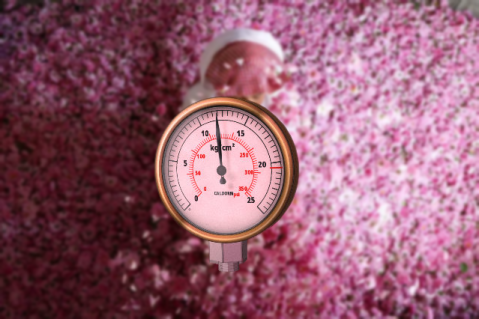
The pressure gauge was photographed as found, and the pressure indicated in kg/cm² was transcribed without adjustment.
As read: 12 kg/cm²
